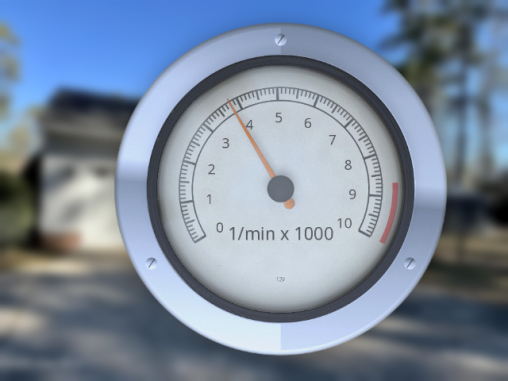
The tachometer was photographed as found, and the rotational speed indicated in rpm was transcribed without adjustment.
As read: 3800 rpm
